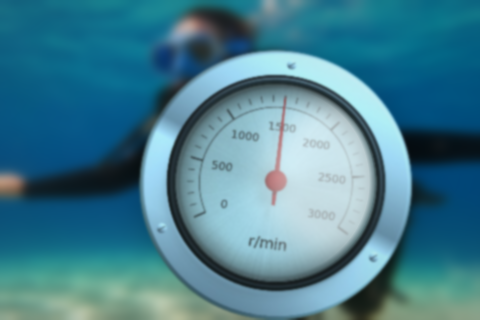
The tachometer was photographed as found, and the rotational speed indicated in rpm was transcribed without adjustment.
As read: 1500 rpm
